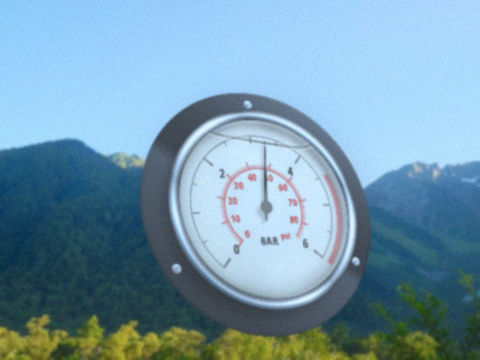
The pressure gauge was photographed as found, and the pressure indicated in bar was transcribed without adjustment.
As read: 3.25 bar
